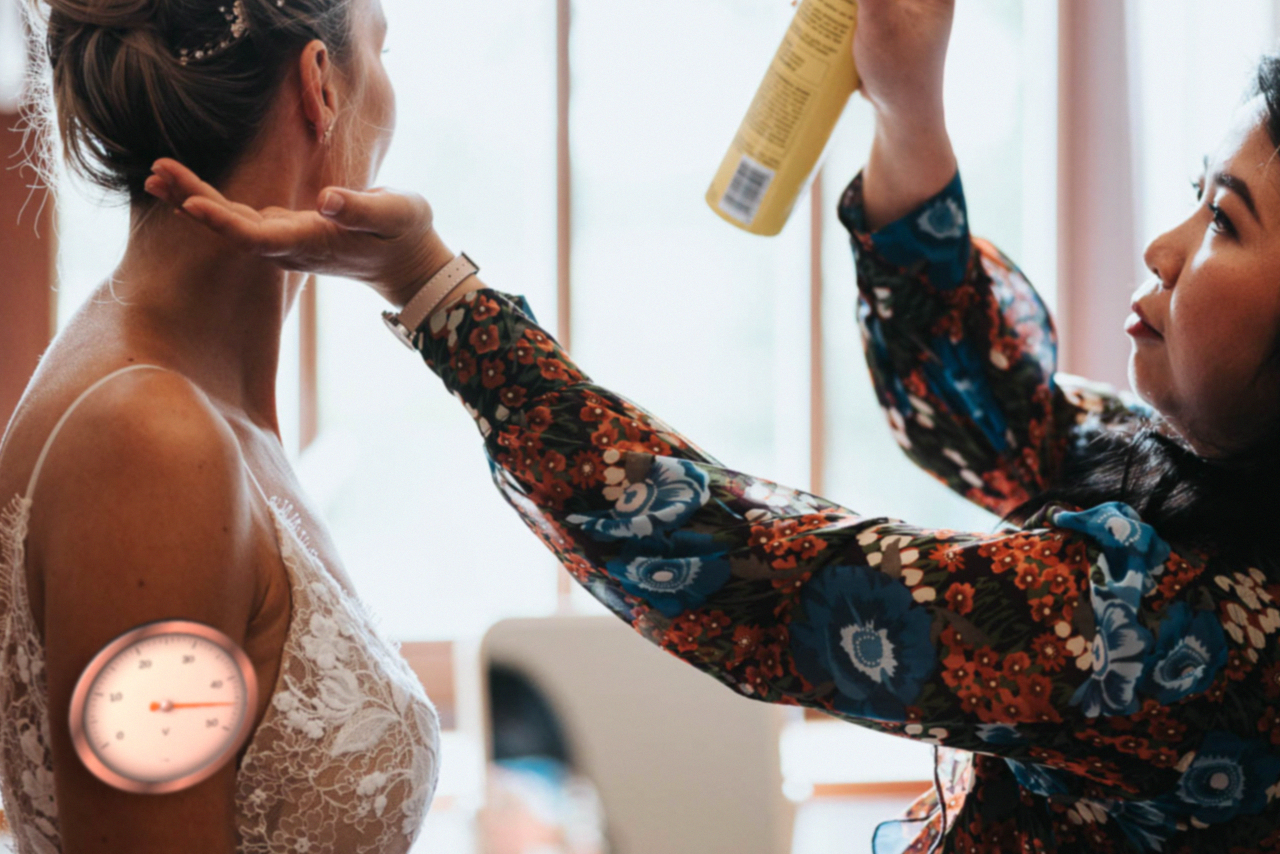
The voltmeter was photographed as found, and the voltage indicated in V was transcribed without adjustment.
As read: 45 V
